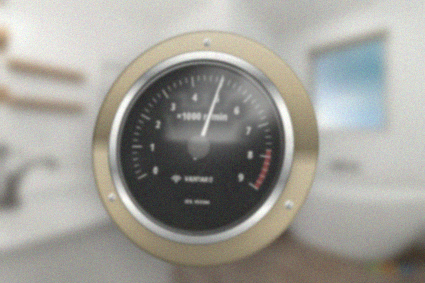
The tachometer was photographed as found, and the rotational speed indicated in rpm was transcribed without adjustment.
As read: 5000 rpm
